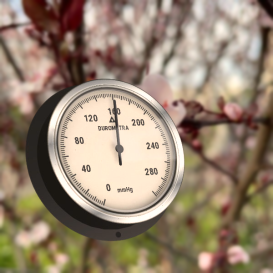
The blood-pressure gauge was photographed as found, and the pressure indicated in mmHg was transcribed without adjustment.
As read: 160 mmHg
